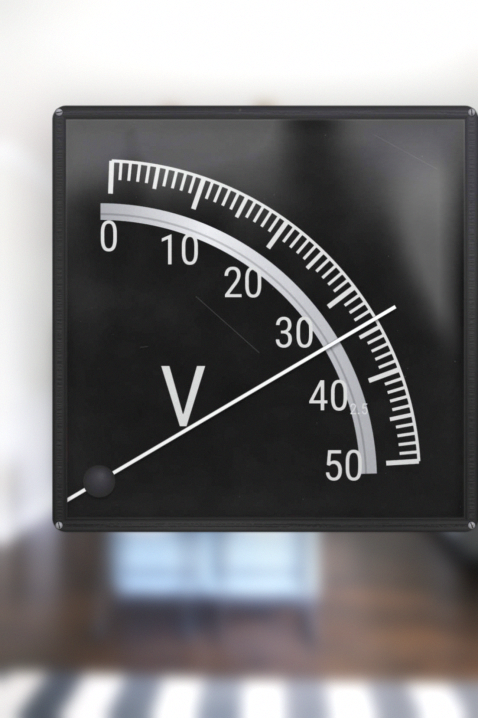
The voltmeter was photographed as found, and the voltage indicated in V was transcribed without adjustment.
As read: 34 V
